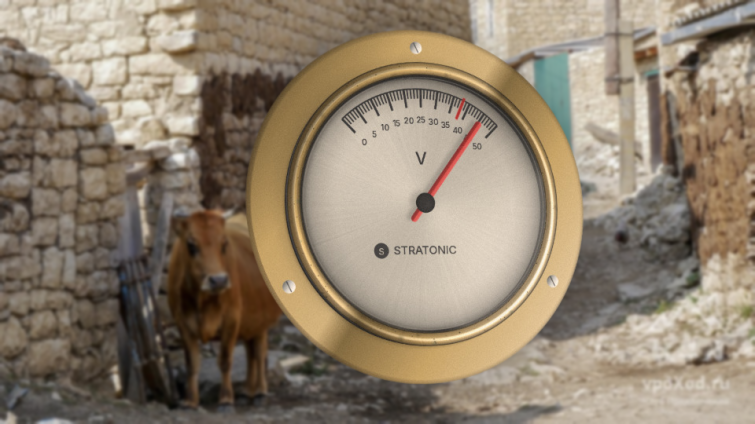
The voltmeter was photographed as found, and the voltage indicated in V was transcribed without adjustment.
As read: 45 V
